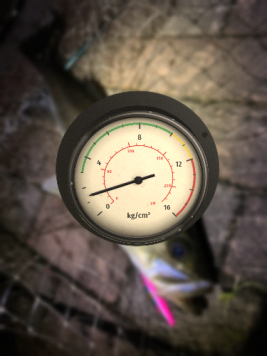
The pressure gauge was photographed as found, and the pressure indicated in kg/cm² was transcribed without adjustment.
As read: 1.5 kg/cm²
